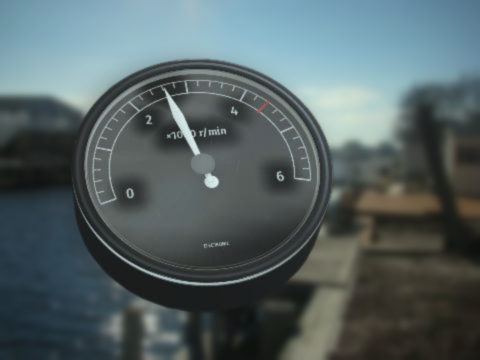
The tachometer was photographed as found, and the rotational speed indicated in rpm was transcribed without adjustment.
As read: 2600 rpm
